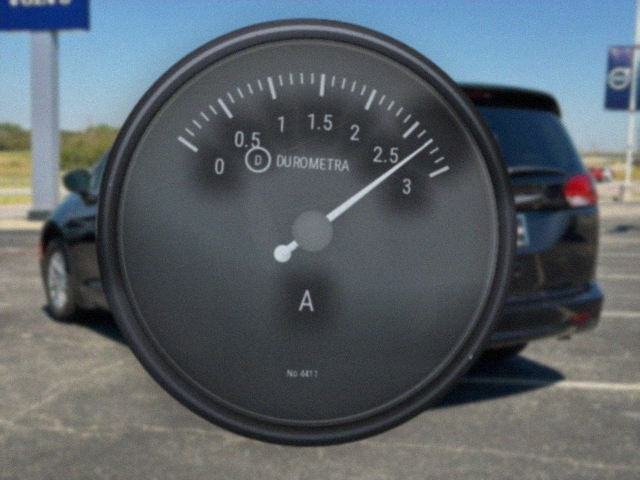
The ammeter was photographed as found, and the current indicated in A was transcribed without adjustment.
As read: 2.7 A
